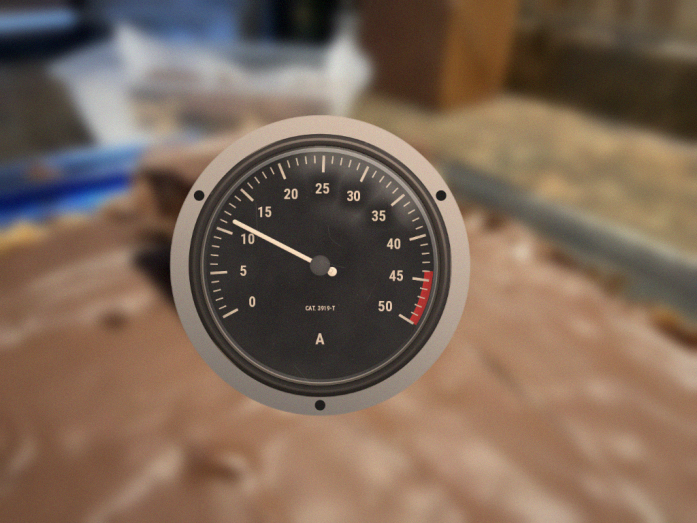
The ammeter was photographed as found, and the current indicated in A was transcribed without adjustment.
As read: 11.5 A
